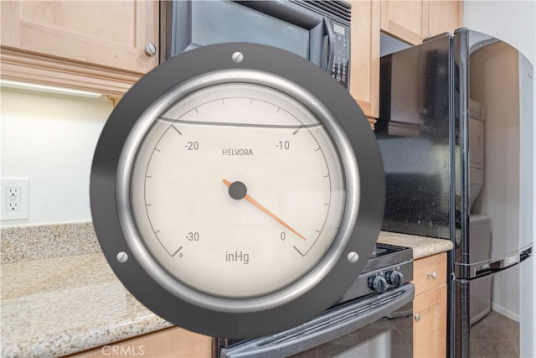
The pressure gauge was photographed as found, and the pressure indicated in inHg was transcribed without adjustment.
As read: -1 inHg
